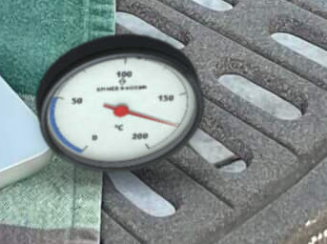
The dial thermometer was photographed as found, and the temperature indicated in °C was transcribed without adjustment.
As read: 175 °C
